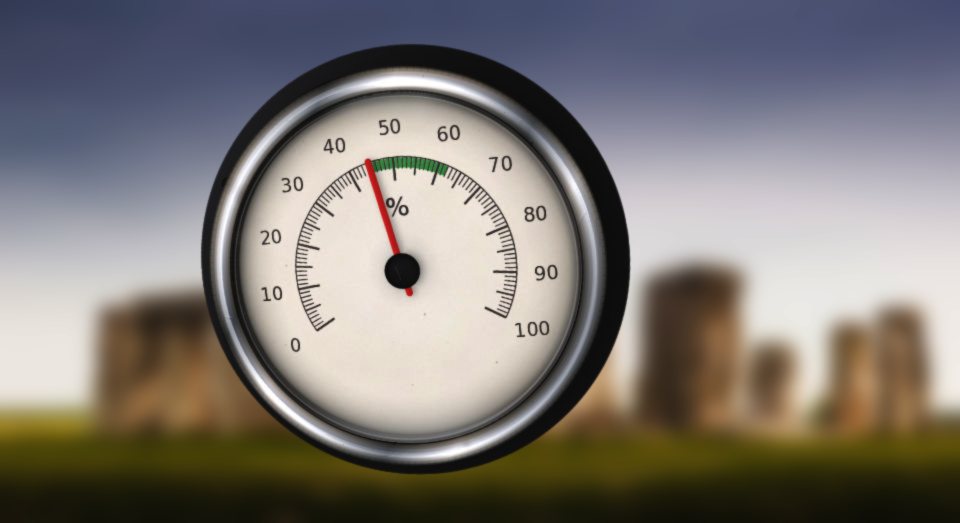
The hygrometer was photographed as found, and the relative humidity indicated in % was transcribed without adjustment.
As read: 45 %
